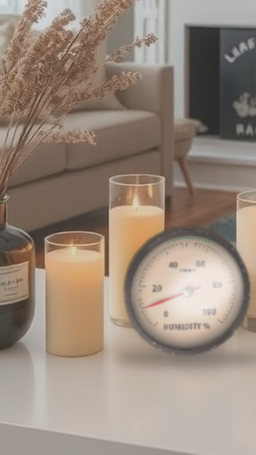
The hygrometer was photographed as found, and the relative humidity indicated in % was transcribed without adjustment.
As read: 10 %
